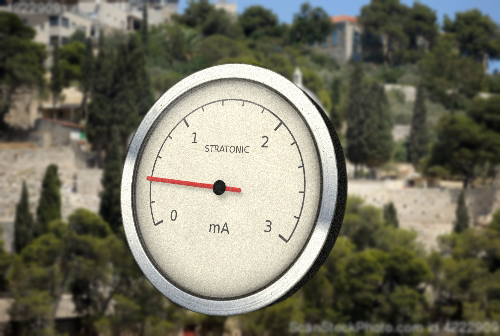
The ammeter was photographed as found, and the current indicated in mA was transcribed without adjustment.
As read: 0.4 mA
